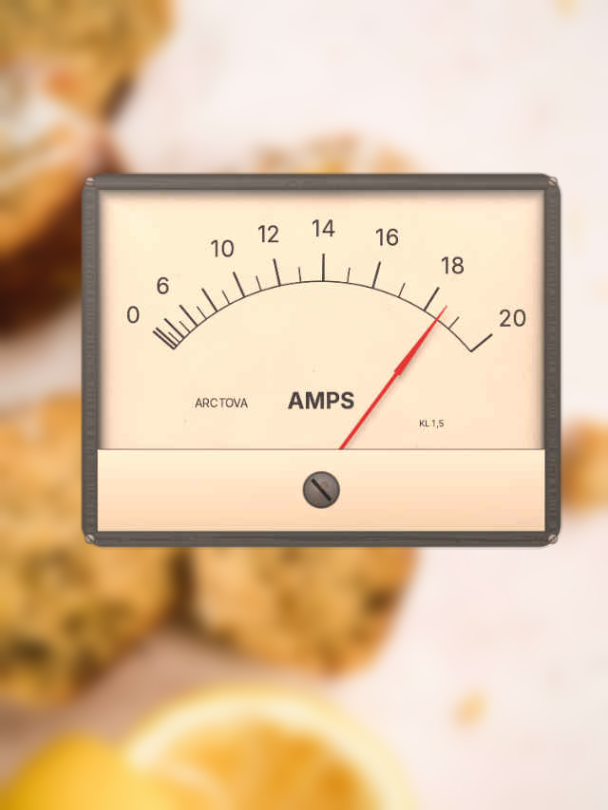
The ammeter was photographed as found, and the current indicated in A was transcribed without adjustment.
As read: 18.5 A
